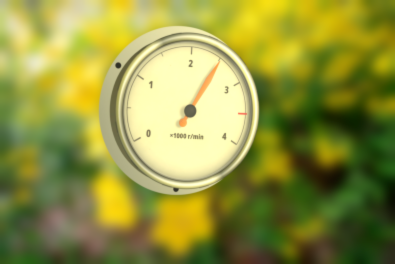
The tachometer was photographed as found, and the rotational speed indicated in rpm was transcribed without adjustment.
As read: 2500 rpm
